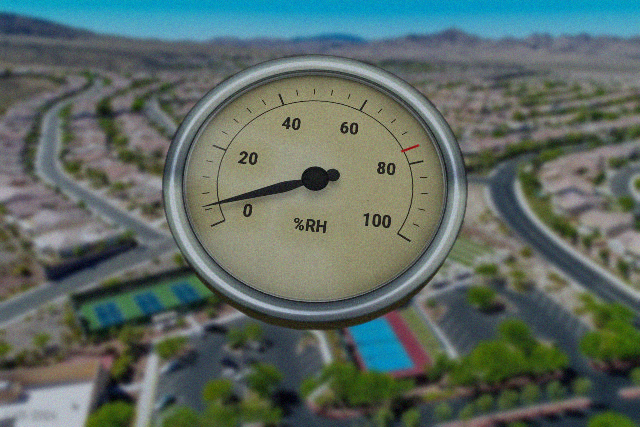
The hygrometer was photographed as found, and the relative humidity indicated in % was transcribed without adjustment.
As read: 4 %
